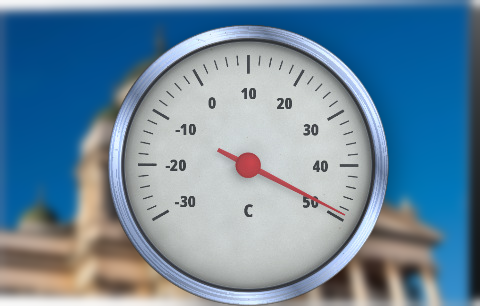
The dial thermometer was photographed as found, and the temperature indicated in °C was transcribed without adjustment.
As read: 49 °C
